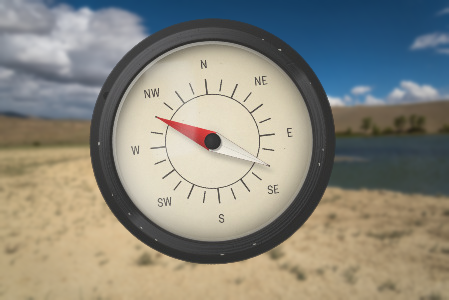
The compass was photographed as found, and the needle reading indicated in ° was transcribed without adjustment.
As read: 300 °
